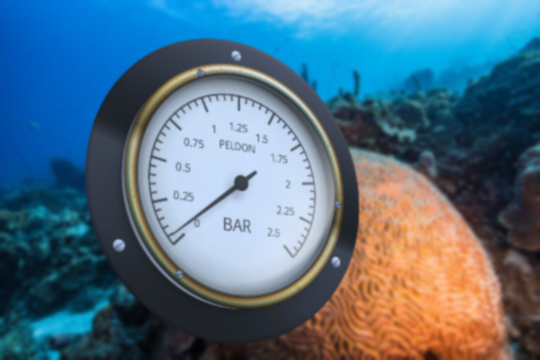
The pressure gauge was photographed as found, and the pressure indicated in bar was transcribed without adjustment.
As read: 0.05 bar
